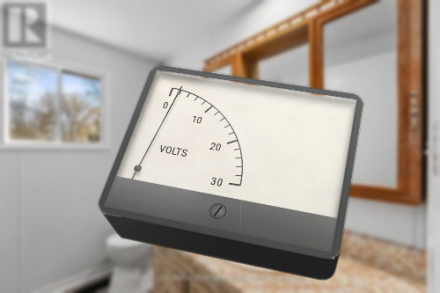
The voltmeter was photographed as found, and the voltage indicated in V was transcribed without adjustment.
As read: 2 V
